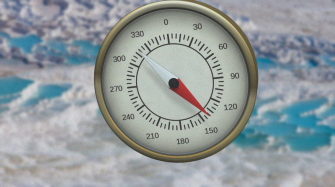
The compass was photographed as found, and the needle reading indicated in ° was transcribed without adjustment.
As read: 140 °
